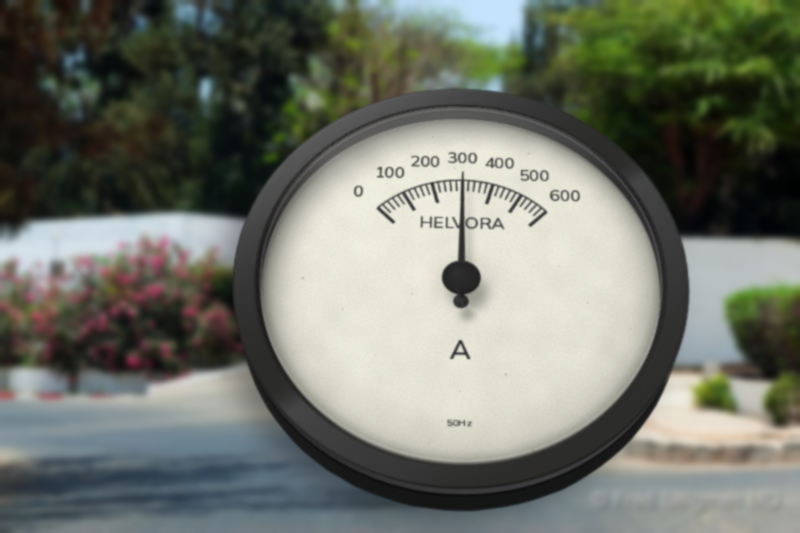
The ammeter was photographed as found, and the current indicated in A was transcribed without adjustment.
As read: 300 A
